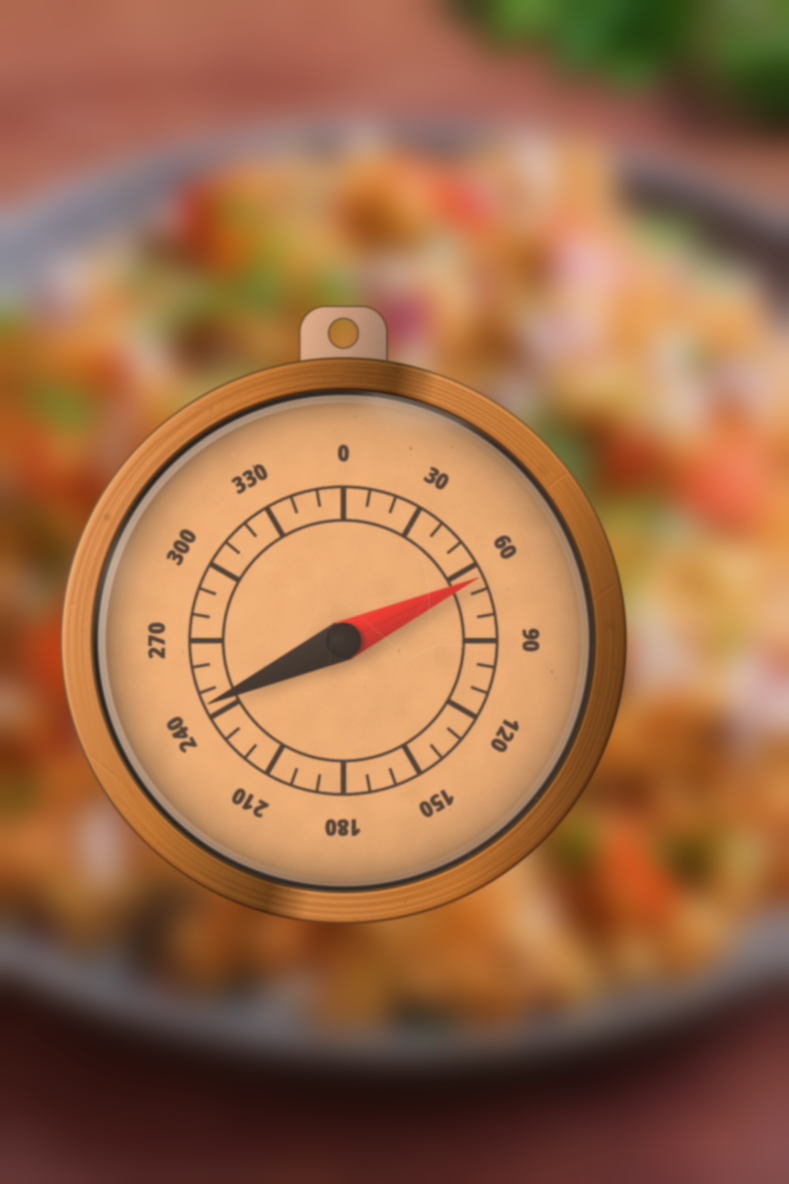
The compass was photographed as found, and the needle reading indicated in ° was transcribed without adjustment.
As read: 65 °
